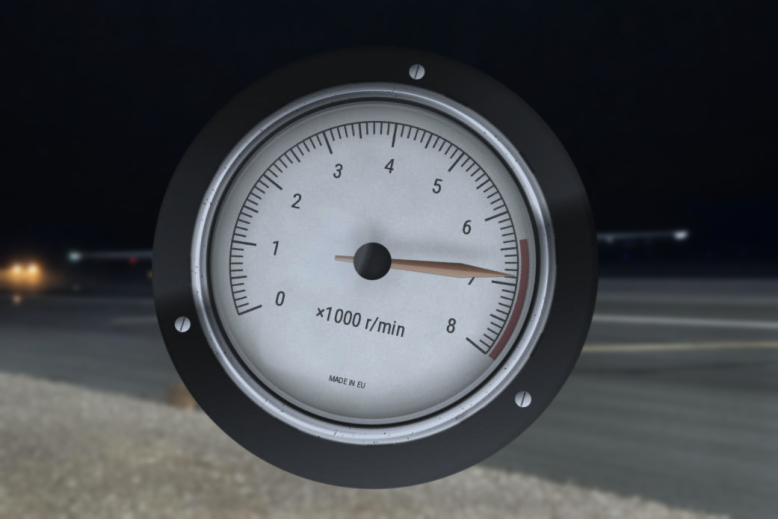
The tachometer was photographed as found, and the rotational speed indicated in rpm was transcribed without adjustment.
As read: 6900 rpm
